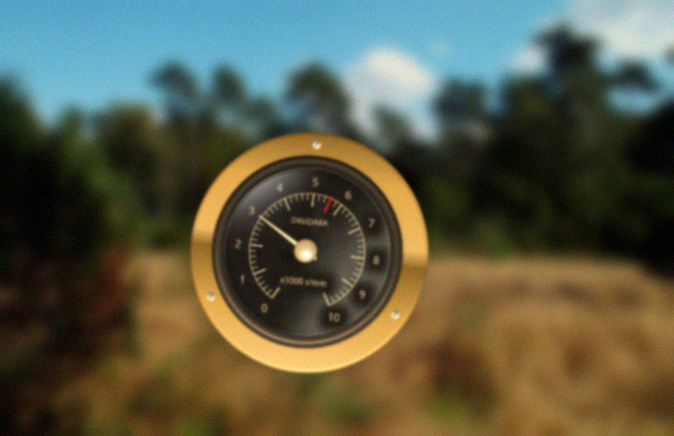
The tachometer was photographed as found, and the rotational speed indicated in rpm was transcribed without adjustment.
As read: 3000 rpm
